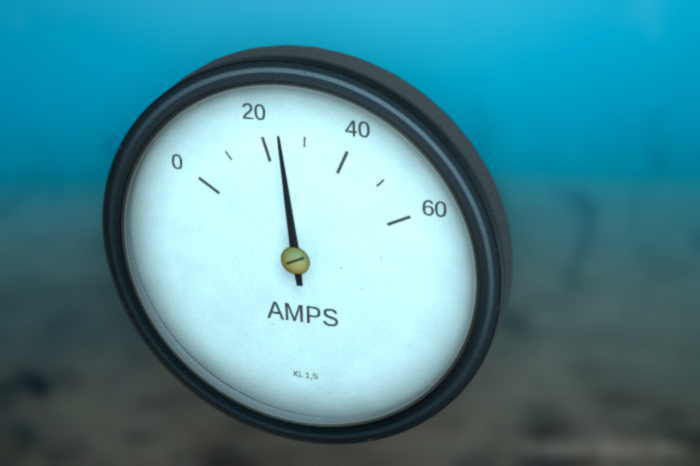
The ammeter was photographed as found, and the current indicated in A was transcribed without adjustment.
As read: 25 A
